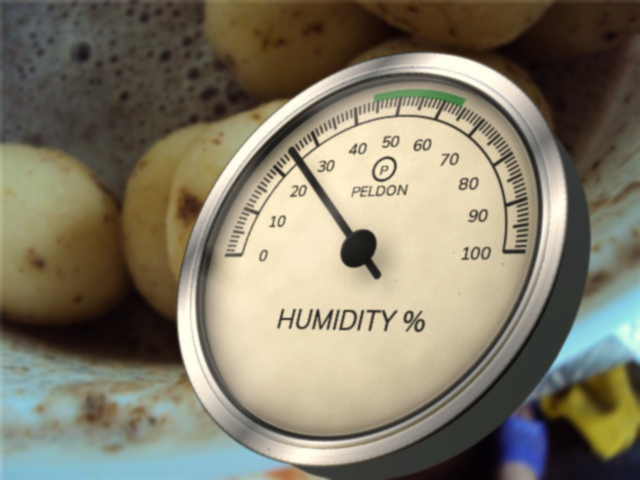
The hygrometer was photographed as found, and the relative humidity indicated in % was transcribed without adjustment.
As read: 25 %
